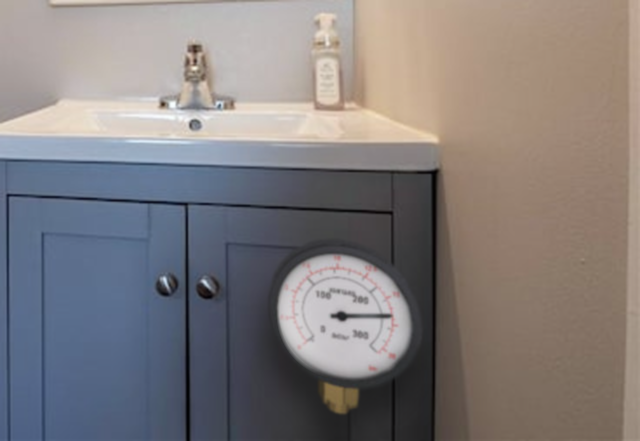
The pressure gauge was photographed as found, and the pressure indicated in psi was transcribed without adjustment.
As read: 240 psi
